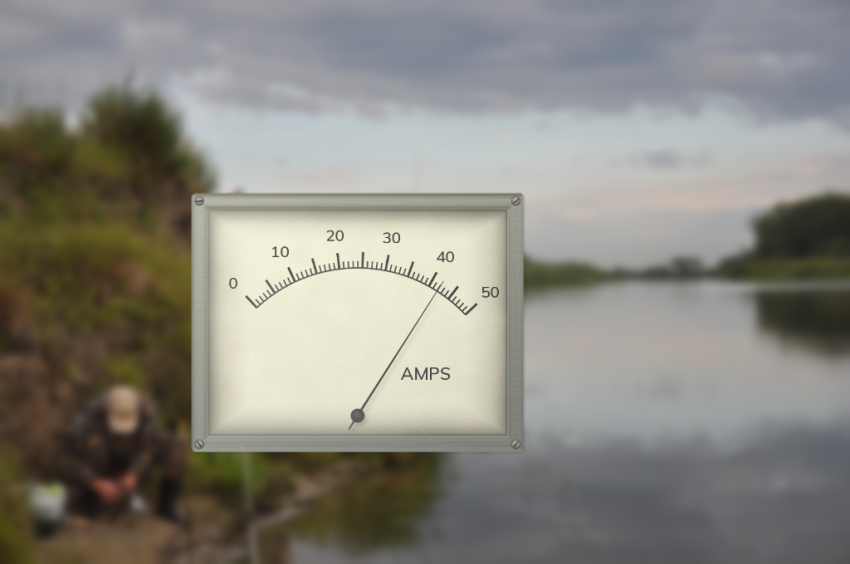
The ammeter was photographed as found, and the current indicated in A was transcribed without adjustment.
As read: 42 A
